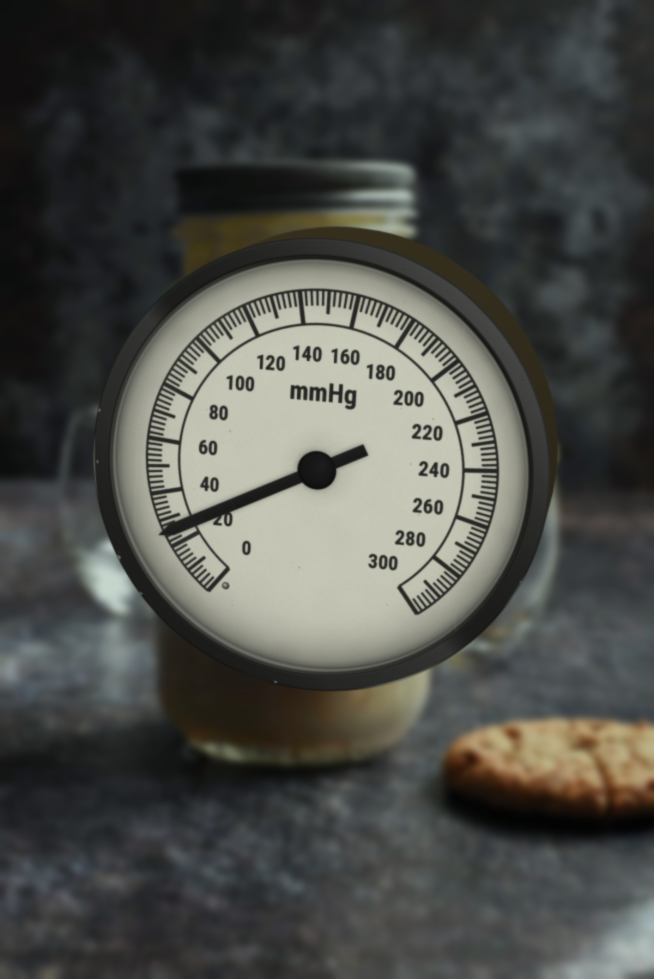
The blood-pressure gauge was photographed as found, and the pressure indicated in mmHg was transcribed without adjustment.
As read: 26 mmHg
